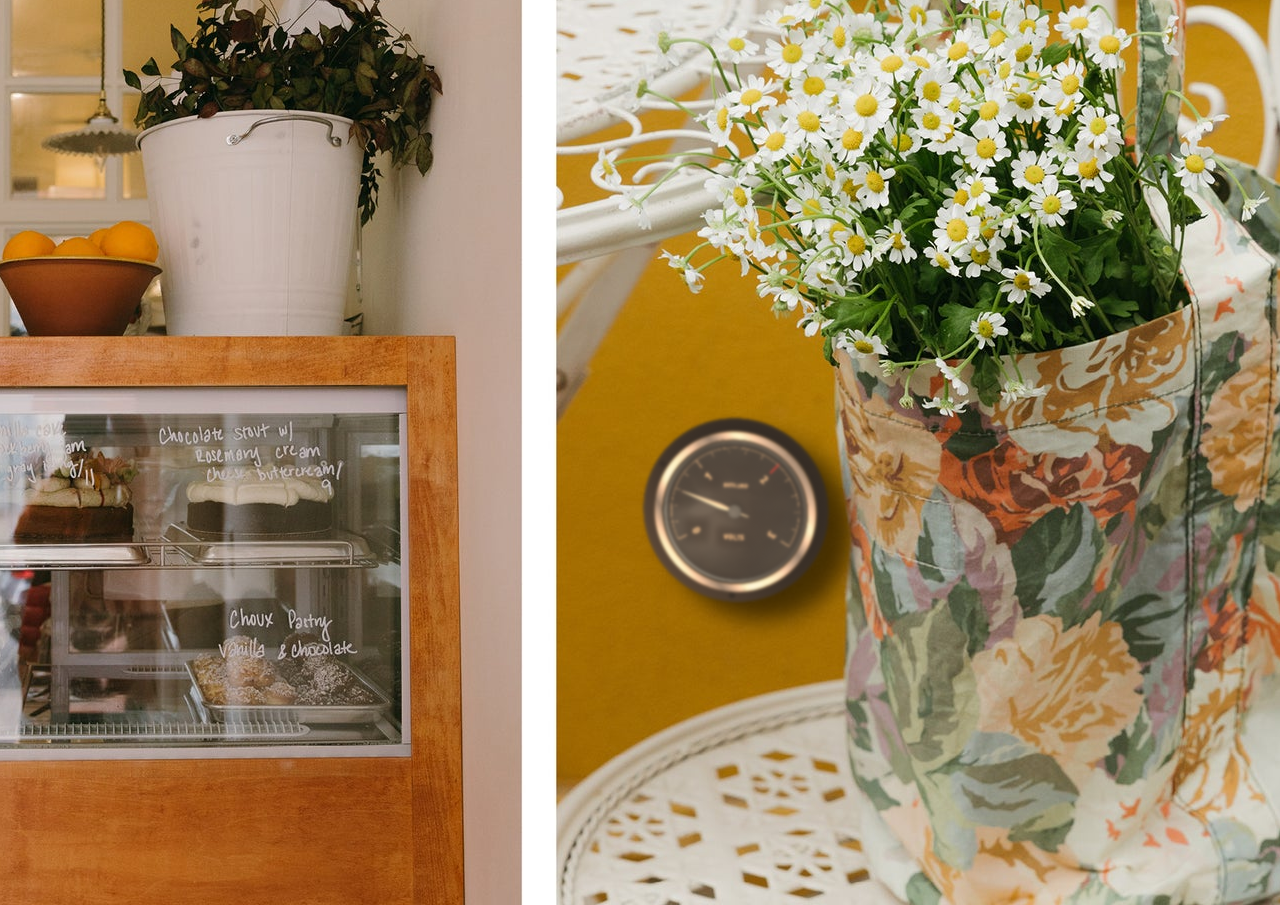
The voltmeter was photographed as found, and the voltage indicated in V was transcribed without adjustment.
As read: 0.6 V
